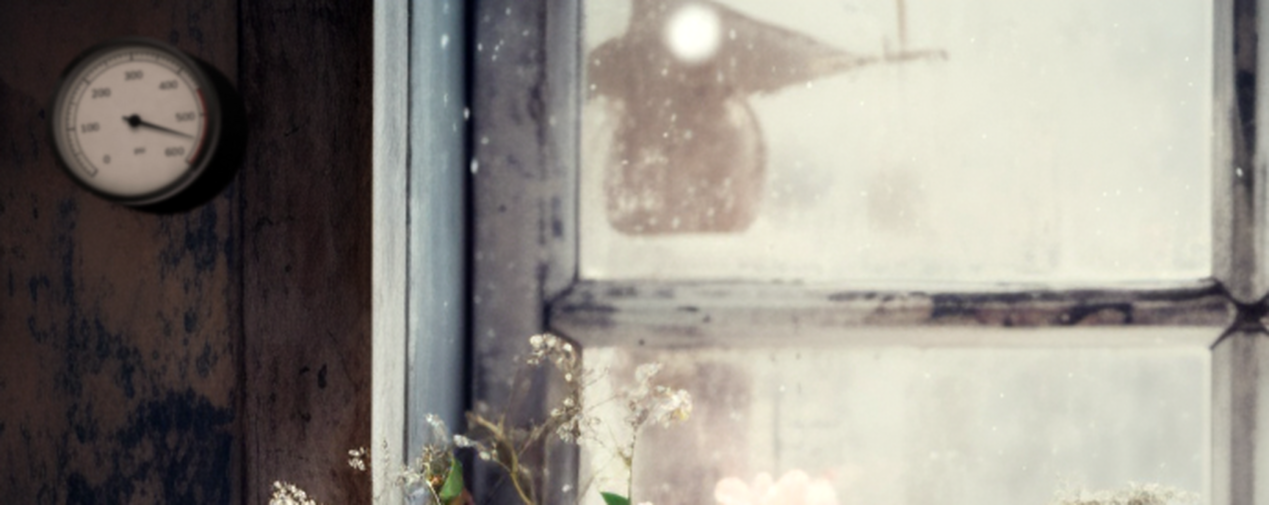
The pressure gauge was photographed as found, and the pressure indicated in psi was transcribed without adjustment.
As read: 550 psi
